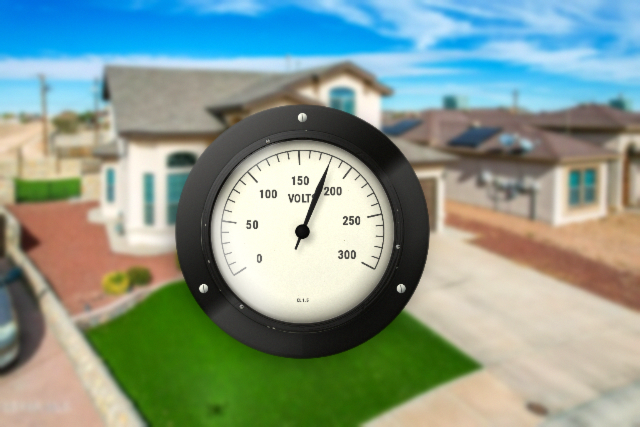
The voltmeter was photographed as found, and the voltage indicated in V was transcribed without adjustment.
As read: 180 V
